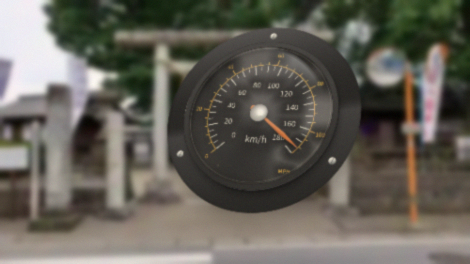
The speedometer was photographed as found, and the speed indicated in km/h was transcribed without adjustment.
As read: 175 km/h
